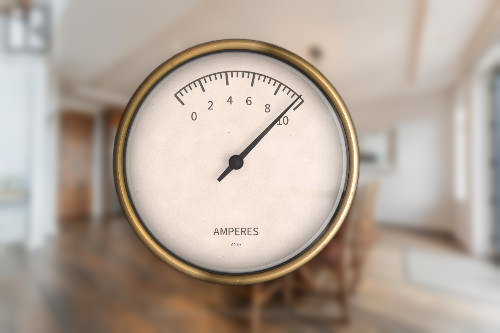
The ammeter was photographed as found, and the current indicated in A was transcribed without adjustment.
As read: 9.6 A
